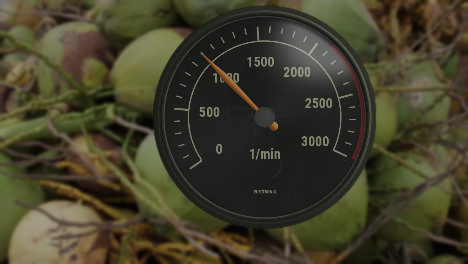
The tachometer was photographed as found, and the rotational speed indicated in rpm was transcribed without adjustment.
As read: 1000 rpm
